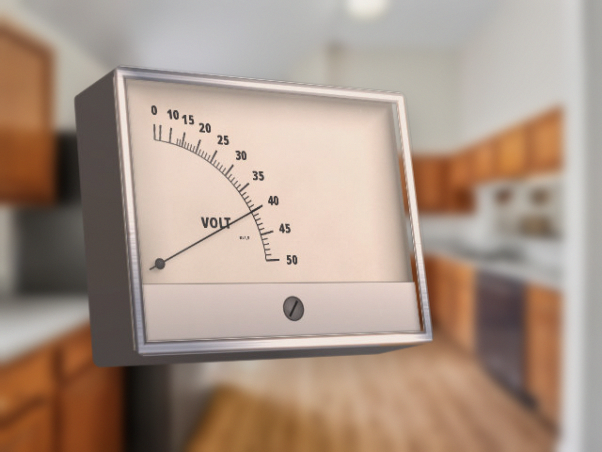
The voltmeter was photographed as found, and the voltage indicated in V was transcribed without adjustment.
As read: 40 V
